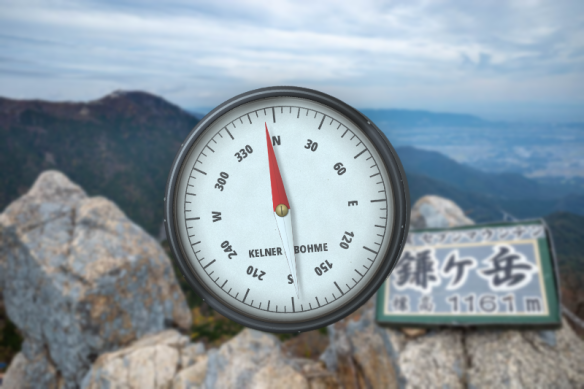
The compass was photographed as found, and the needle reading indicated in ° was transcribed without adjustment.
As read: 355 °
